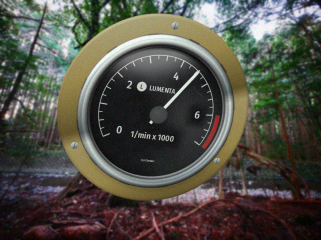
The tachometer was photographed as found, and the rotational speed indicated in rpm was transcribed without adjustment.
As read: 4500 rpm
